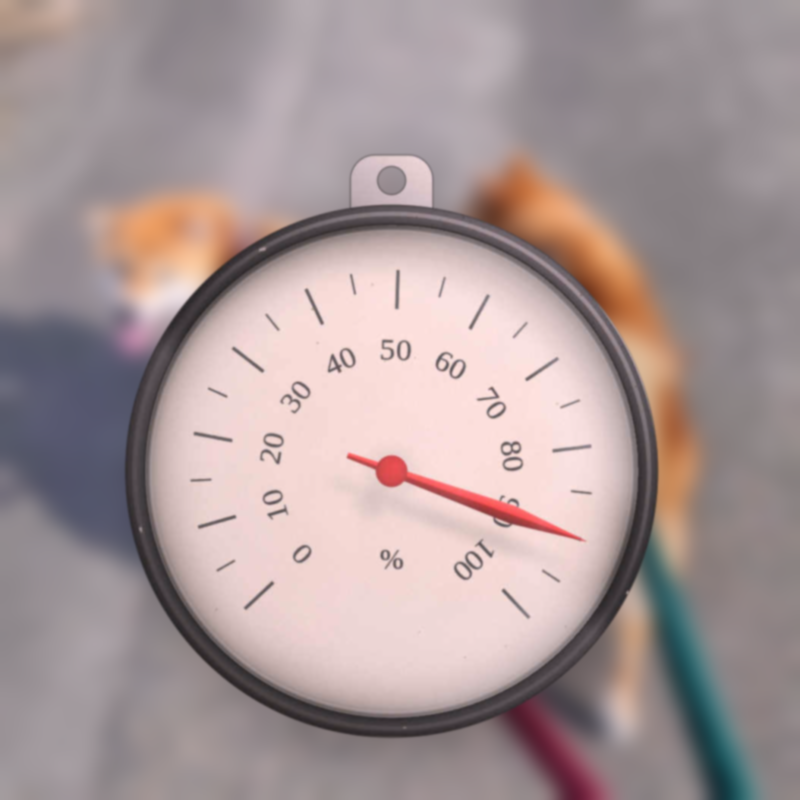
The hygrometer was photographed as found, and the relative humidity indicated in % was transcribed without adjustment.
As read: 90 %
